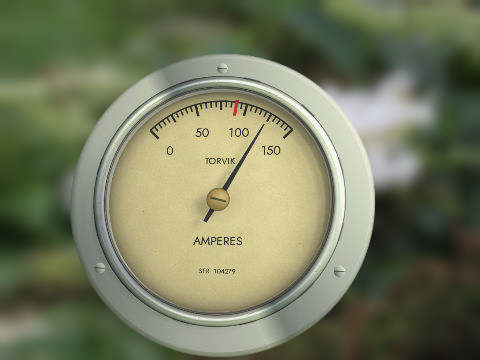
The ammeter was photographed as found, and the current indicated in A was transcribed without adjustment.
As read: 125 A
